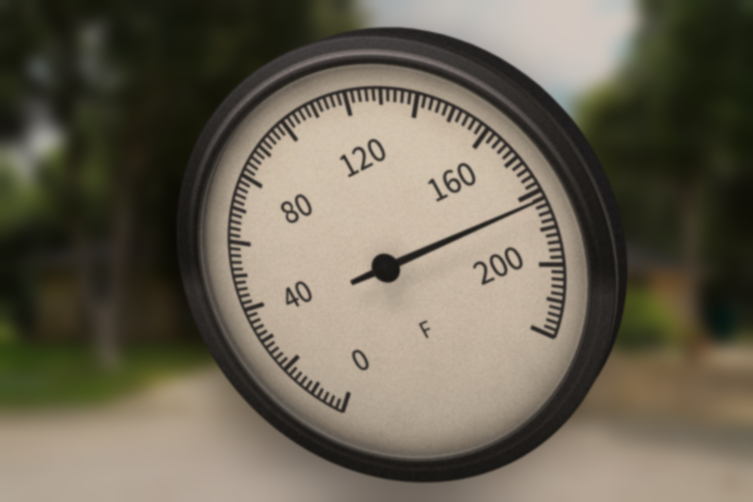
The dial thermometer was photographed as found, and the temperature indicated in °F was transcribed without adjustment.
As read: 182 °F
